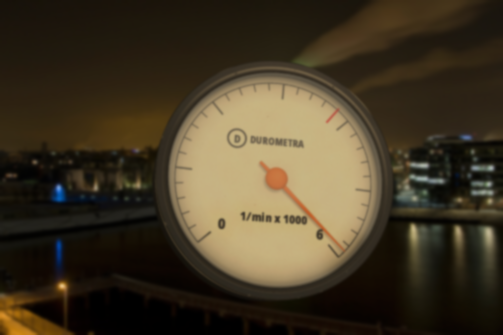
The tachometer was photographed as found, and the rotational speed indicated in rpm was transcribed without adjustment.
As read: 5900 rpm
